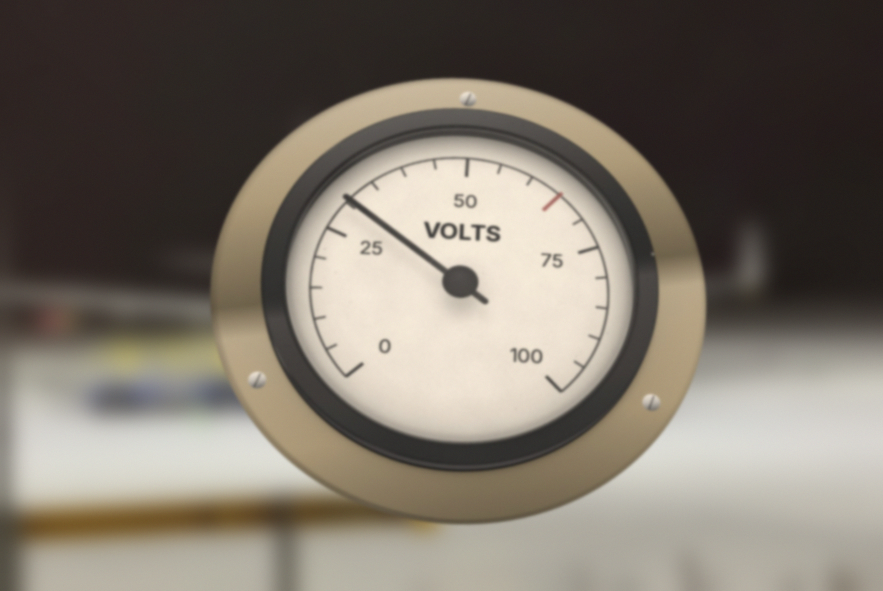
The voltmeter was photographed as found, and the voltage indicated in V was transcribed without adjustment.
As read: 30 V
